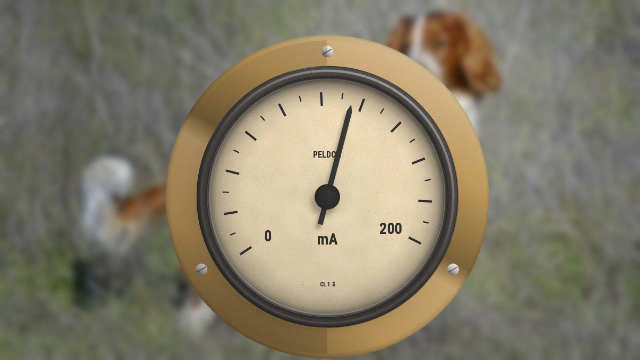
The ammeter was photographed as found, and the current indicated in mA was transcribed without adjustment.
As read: 115 mA
